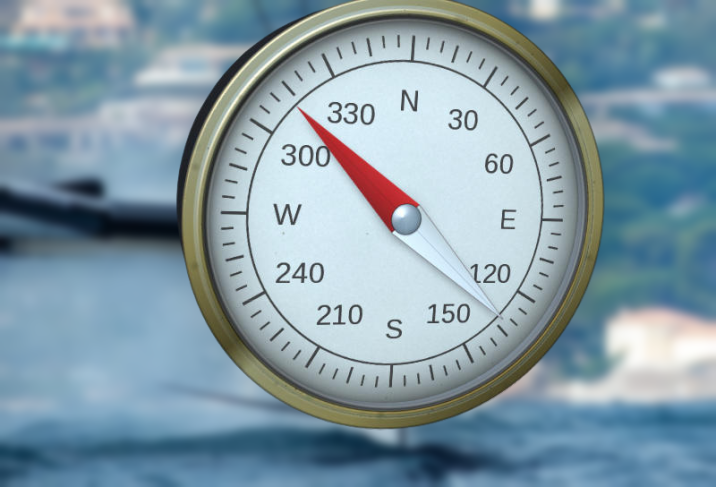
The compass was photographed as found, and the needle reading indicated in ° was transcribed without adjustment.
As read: 312.5 °
